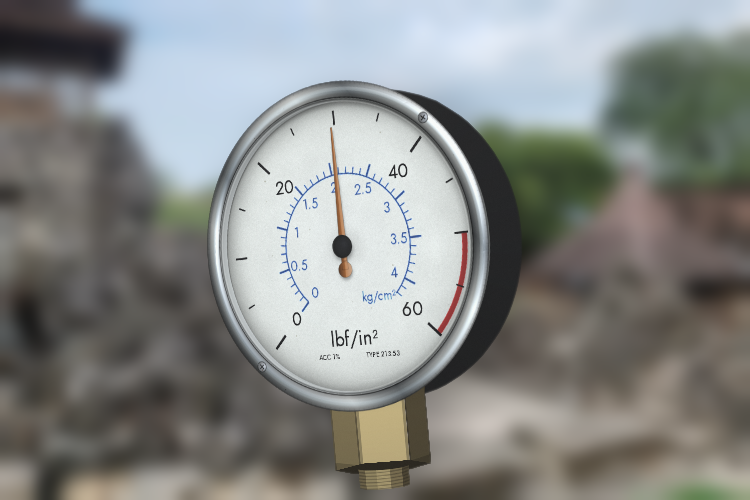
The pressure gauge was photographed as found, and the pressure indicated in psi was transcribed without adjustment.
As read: 30 psi
